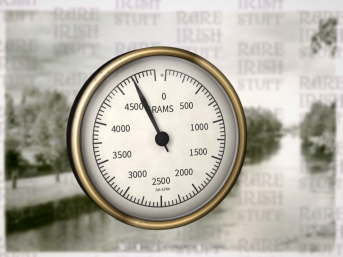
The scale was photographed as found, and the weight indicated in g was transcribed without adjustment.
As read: 4700 g
